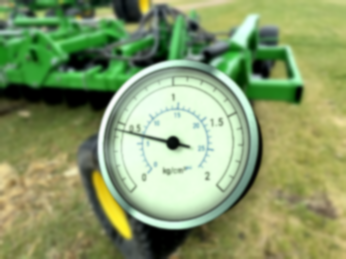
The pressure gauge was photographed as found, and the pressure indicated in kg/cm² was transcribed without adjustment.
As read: 0.45 kg/cm²
